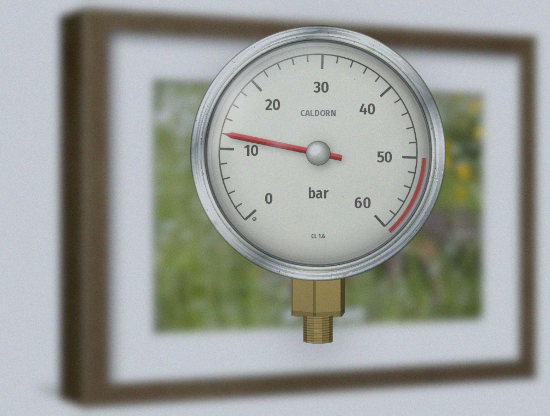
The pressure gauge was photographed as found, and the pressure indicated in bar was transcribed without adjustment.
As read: 12 bar
